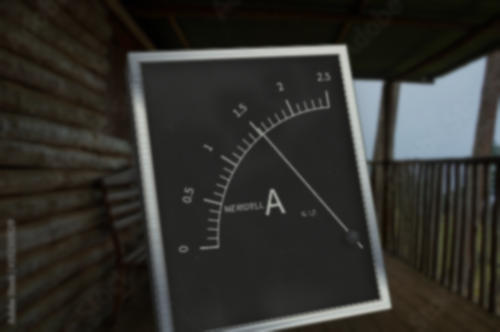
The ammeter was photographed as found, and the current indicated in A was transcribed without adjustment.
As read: 1.5 A
